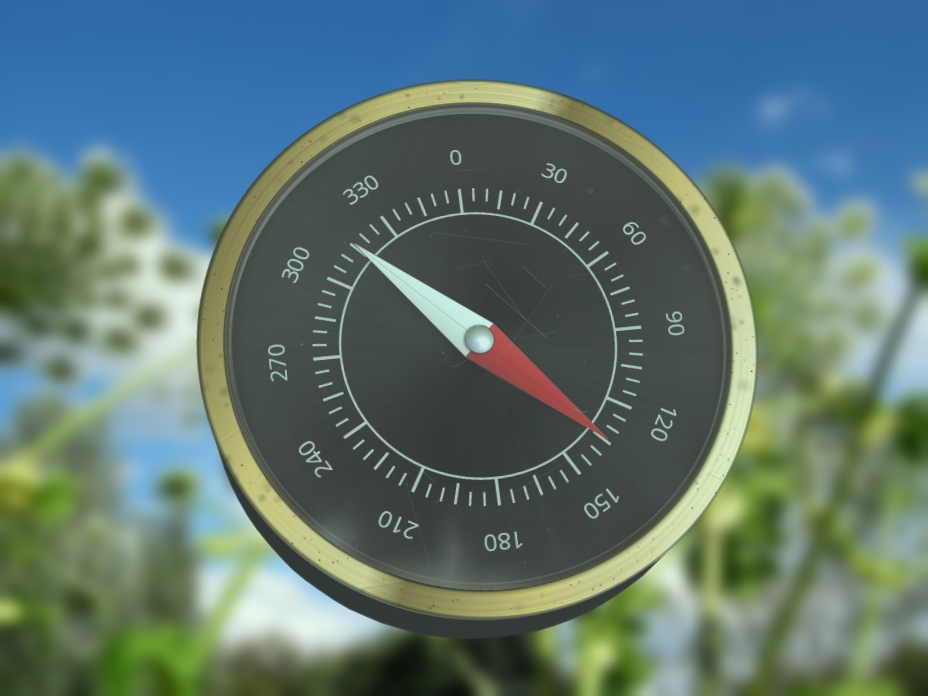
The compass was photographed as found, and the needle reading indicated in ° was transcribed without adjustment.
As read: 135 °
